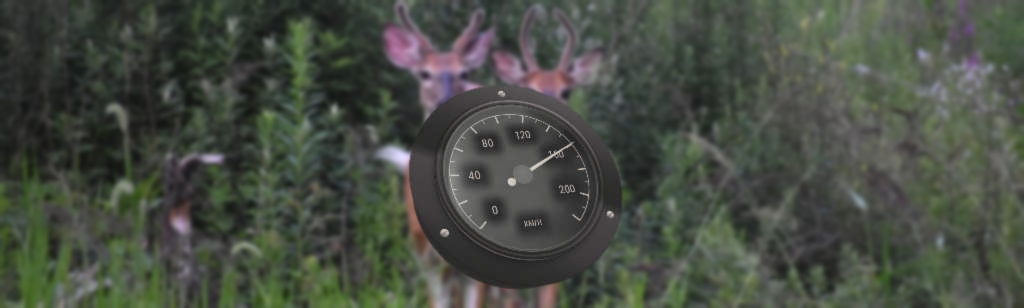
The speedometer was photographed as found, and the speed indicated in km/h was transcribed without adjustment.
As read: 160 km/h
